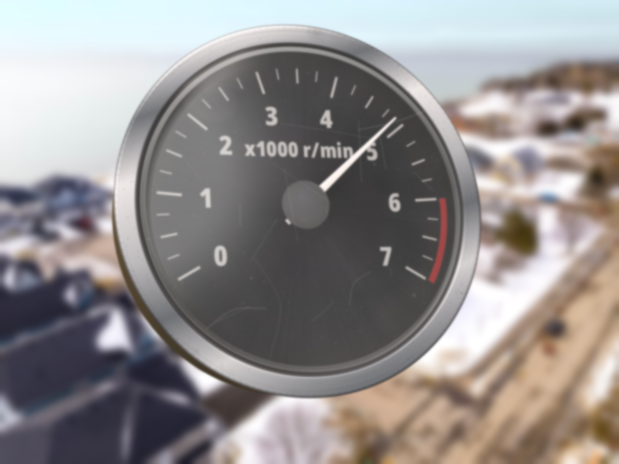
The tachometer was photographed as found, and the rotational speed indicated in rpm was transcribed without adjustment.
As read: 4875 rpm
